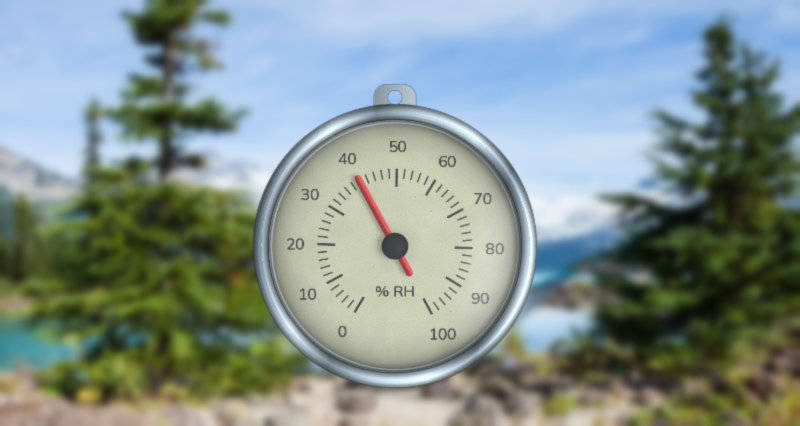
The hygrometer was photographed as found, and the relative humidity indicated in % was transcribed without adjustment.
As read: 40 %
